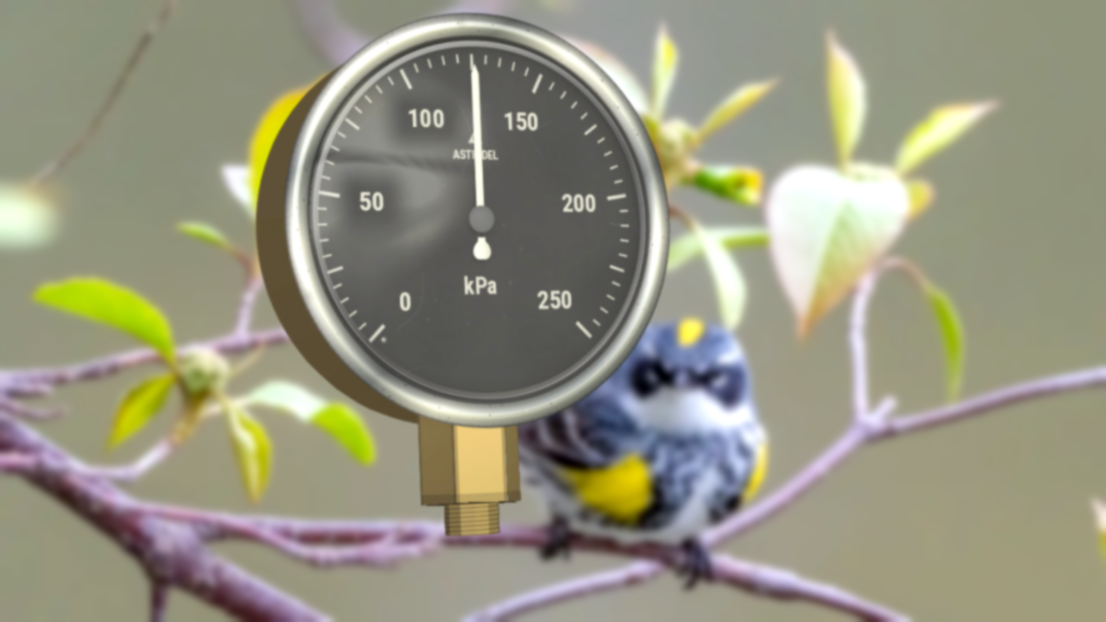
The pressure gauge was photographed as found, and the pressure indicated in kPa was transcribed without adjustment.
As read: 125 kPa
